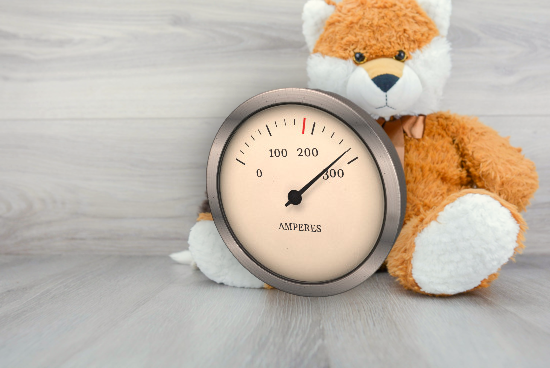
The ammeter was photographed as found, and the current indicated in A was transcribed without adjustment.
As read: 280 A
